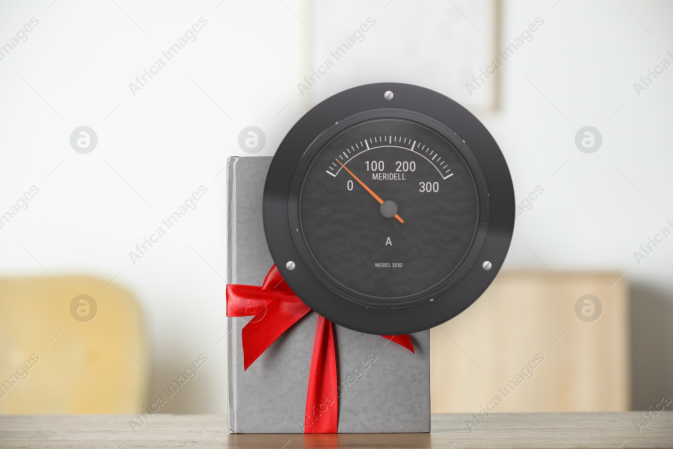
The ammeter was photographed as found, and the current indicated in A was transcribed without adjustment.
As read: 30 A
